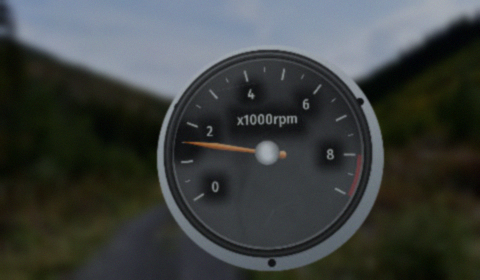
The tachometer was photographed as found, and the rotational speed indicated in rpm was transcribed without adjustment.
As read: 1500 rpm
